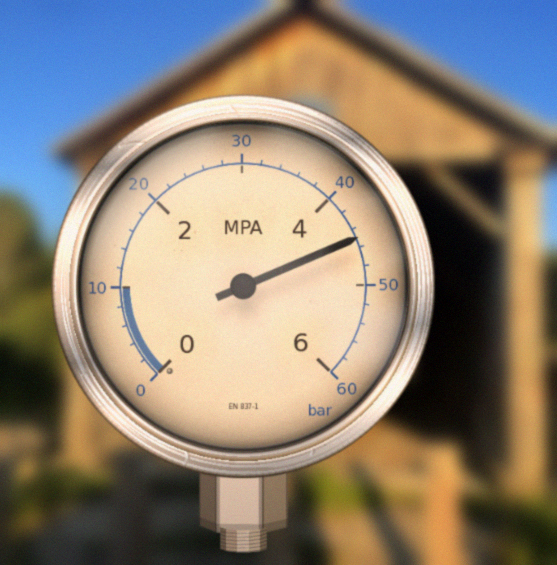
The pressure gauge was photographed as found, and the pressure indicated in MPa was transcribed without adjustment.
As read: 4.5 MPa
